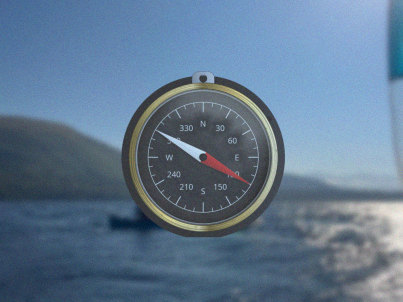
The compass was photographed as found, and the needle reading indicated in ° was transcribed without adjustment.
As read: 120 °
